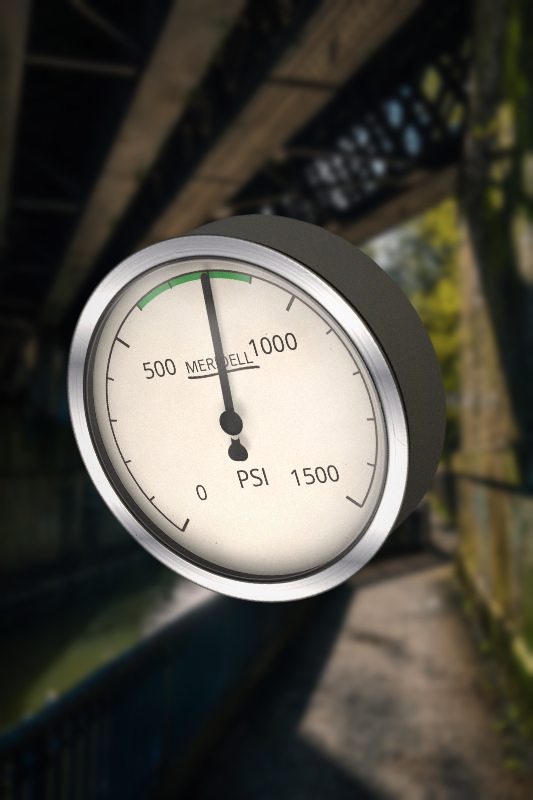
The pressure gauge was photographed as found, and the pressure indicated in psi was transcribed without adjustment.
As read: 800 psi
